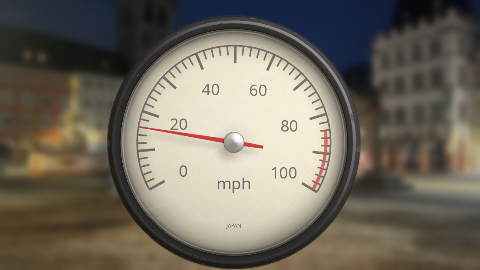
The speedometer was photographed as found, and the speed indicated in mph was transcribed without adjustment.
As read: 16 mph
